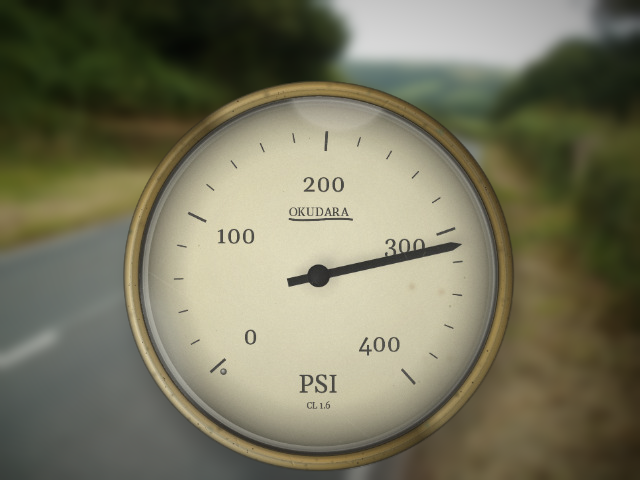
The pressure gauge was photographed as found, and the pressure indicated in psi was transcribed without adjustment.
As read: 310 psi
